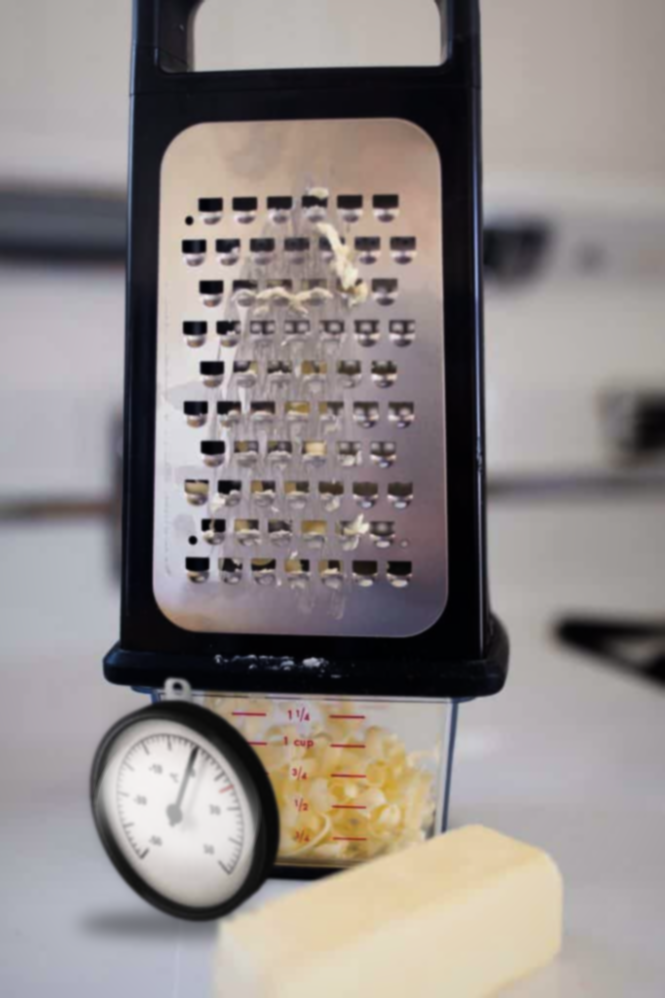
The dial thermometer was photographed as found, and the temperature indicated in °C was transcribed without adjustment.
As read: 10 °C
